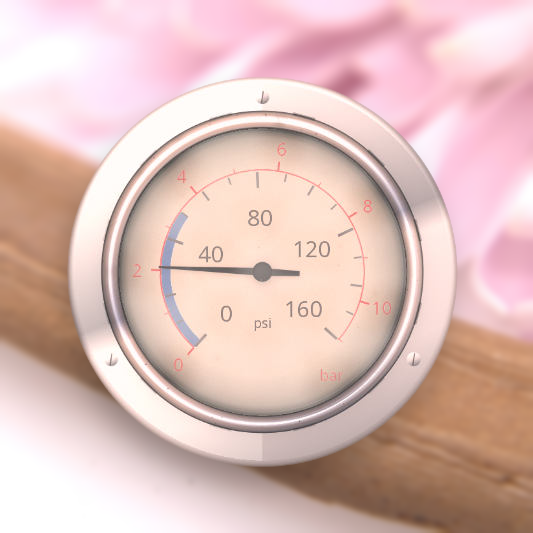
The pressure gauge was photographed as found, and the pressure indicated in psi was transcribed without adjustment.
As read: 30 psi
